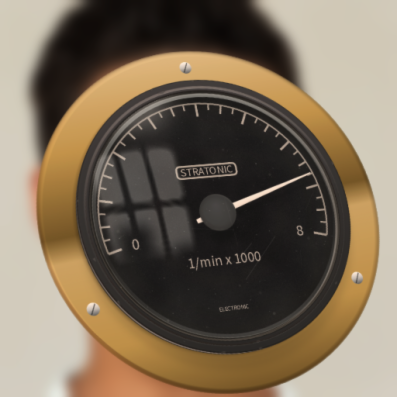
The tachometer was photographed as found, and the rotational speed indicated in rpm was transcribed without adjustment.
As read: 6750 rpm
